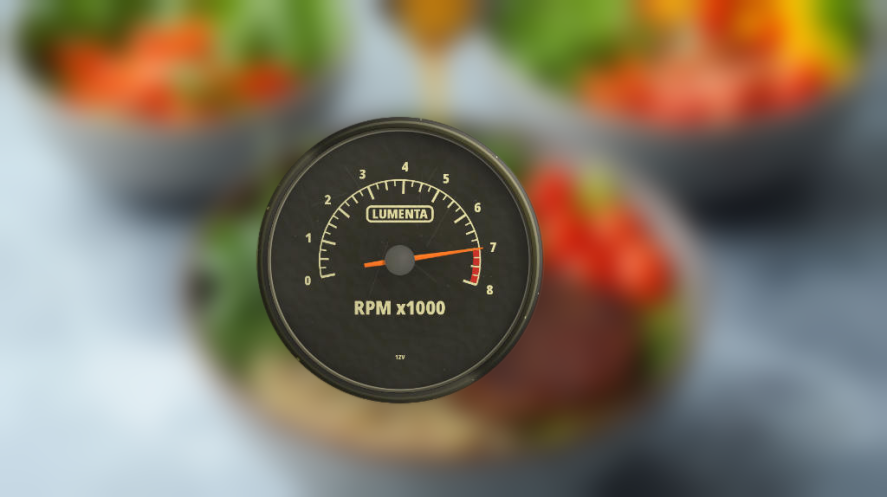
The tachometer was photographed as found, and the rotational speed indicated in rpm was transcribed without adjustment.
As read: 7000 rpm
